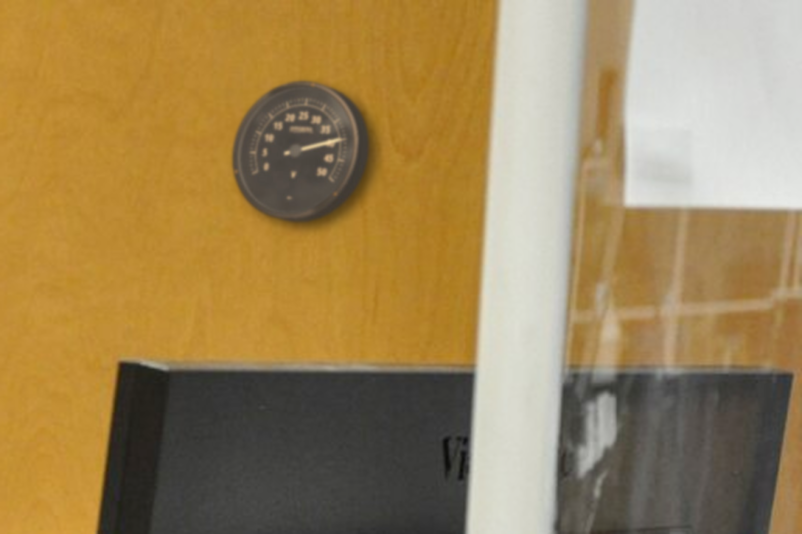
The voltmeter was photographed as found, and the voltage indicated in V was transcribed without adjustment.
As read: 40 V
